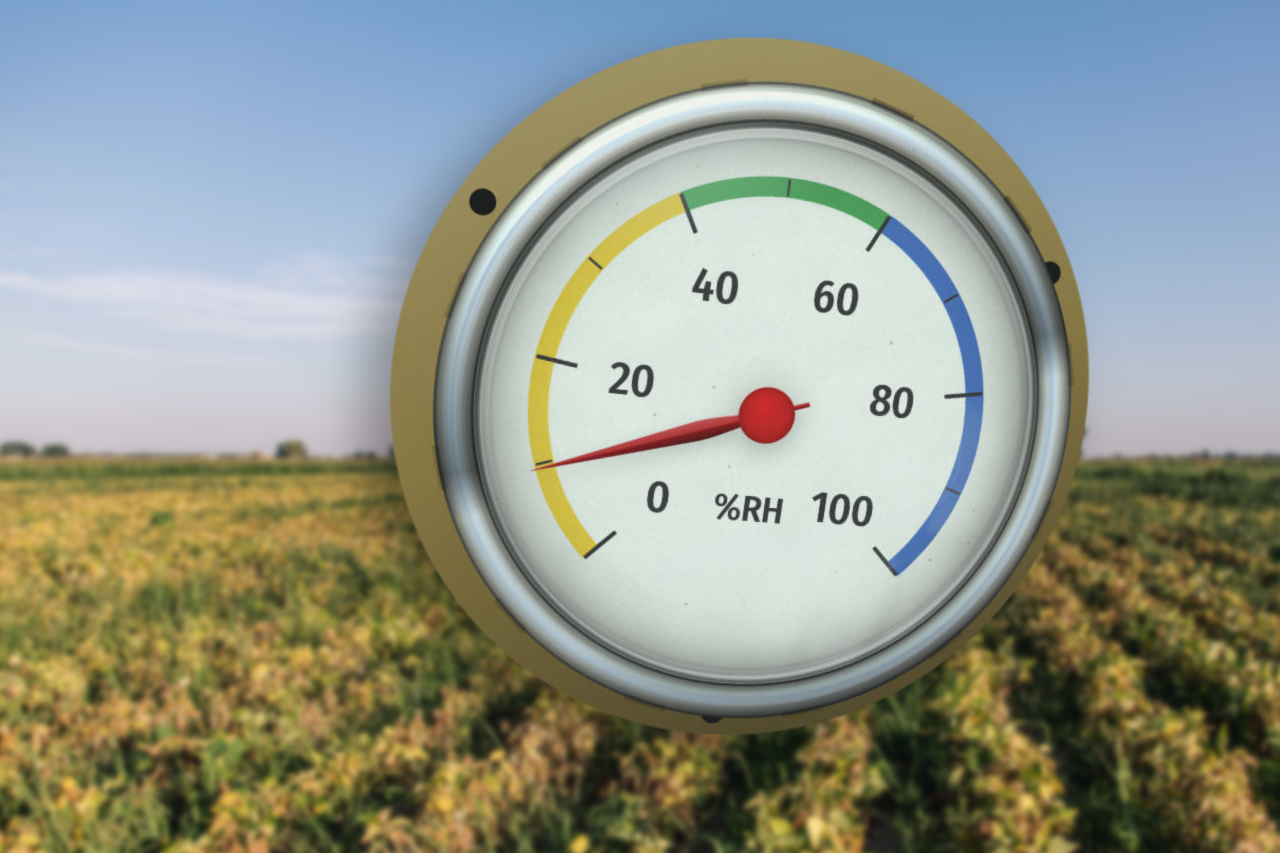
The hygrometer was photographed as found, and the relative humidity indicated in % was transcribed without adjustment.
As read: 10 %
